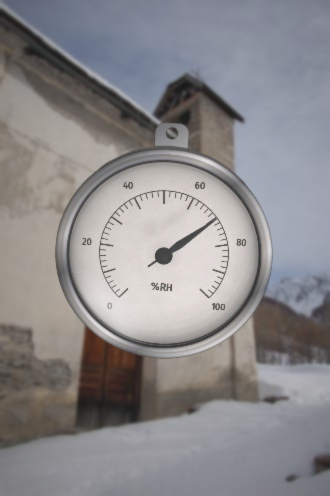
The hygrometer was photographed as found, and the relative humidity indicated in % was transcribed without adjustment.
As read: 70 %
